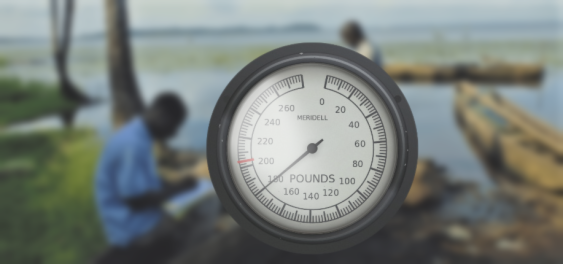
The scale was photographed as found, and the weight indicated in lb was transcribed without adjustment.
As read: 180 lb
